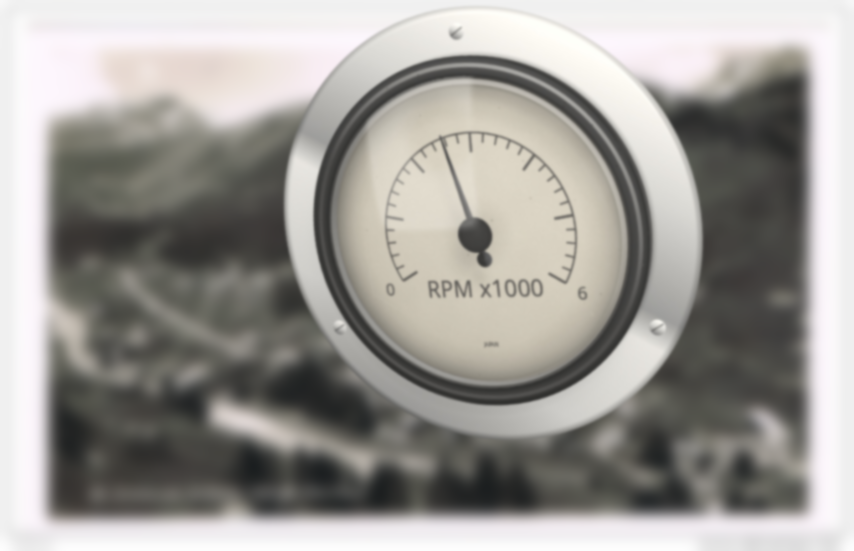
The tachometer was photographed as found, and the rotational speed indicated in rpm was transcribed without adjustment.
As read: 2600 rpm
